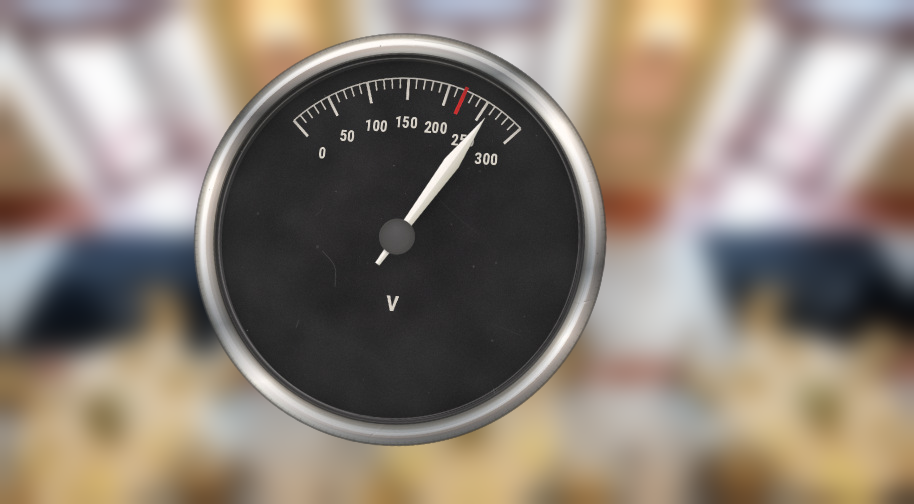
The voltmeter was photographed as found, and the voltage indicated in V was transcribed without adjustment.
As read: 260 V
